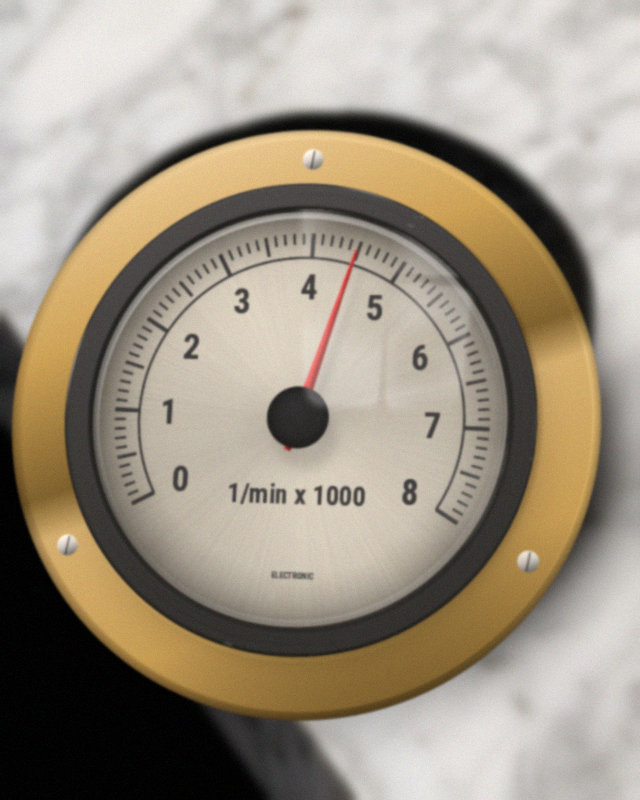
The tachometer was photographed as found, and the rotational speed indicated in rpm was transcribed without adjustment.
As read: 4500 rpm
